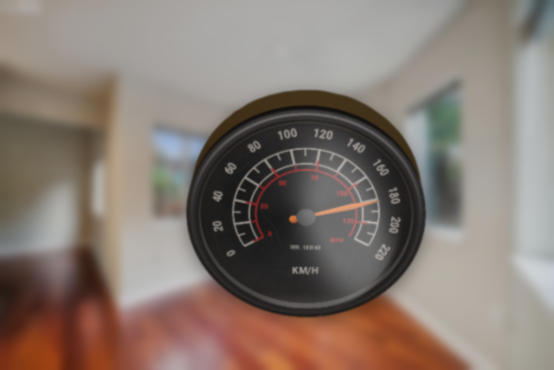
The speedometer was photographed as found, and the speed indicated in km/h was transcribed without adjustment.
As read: 180 km/h
